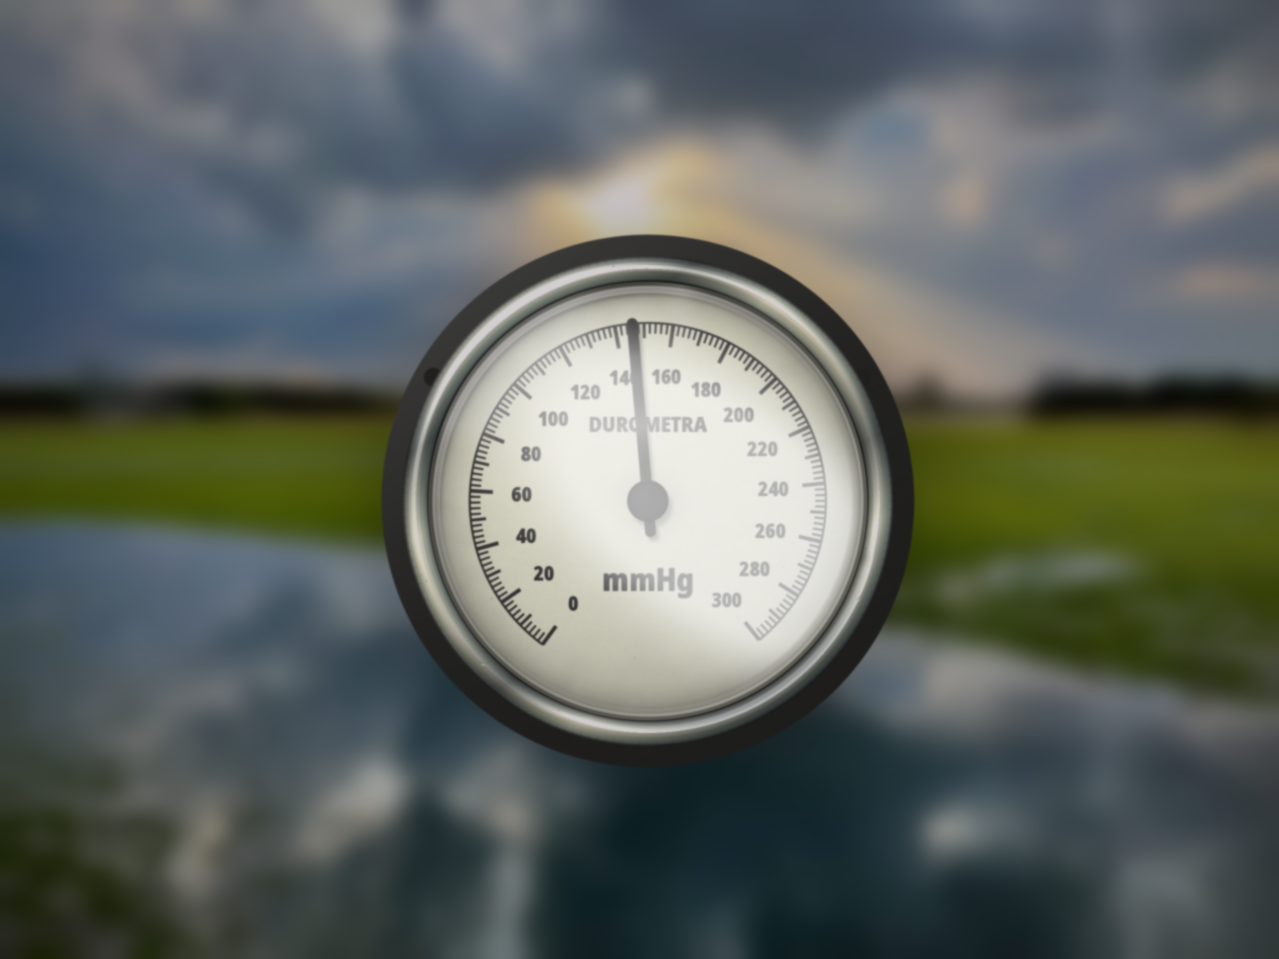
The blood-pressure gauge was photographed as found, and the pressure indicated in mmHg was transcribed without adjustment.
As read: 146 mmHg
